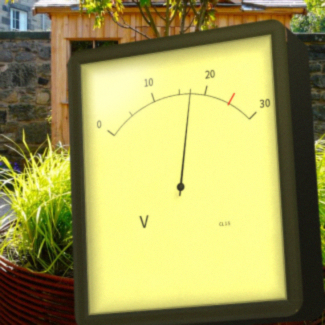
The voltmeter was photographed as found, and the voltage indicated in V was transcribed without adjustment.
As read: 17.5 V
